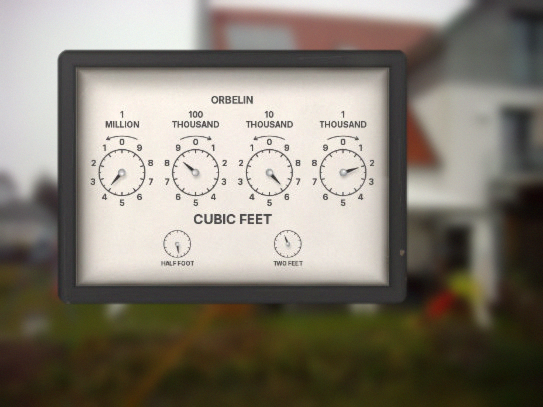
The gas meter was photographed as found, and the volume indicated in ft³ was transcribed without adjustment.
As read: 386200 ft³
